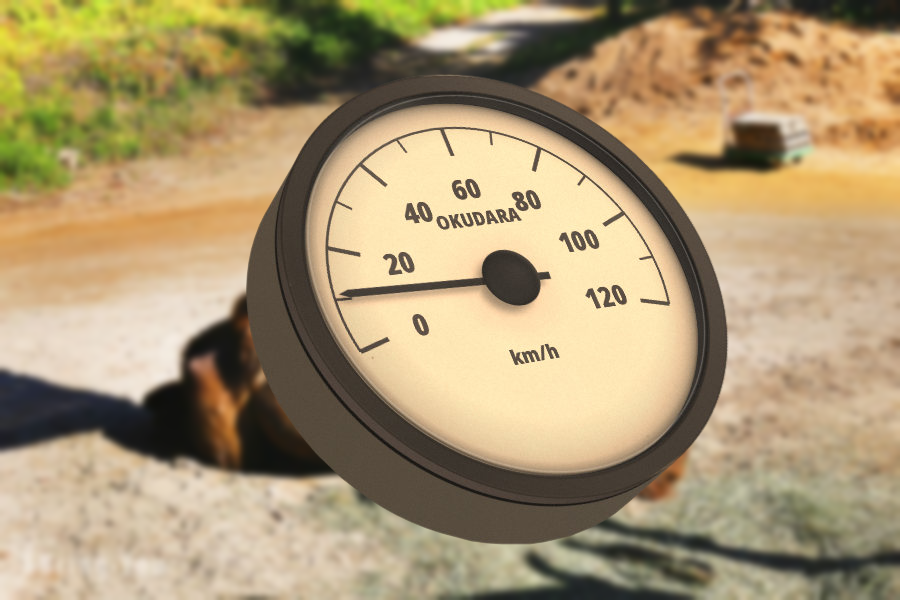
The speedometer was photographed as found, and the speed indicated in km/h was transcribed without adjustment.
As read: 10 km/h
